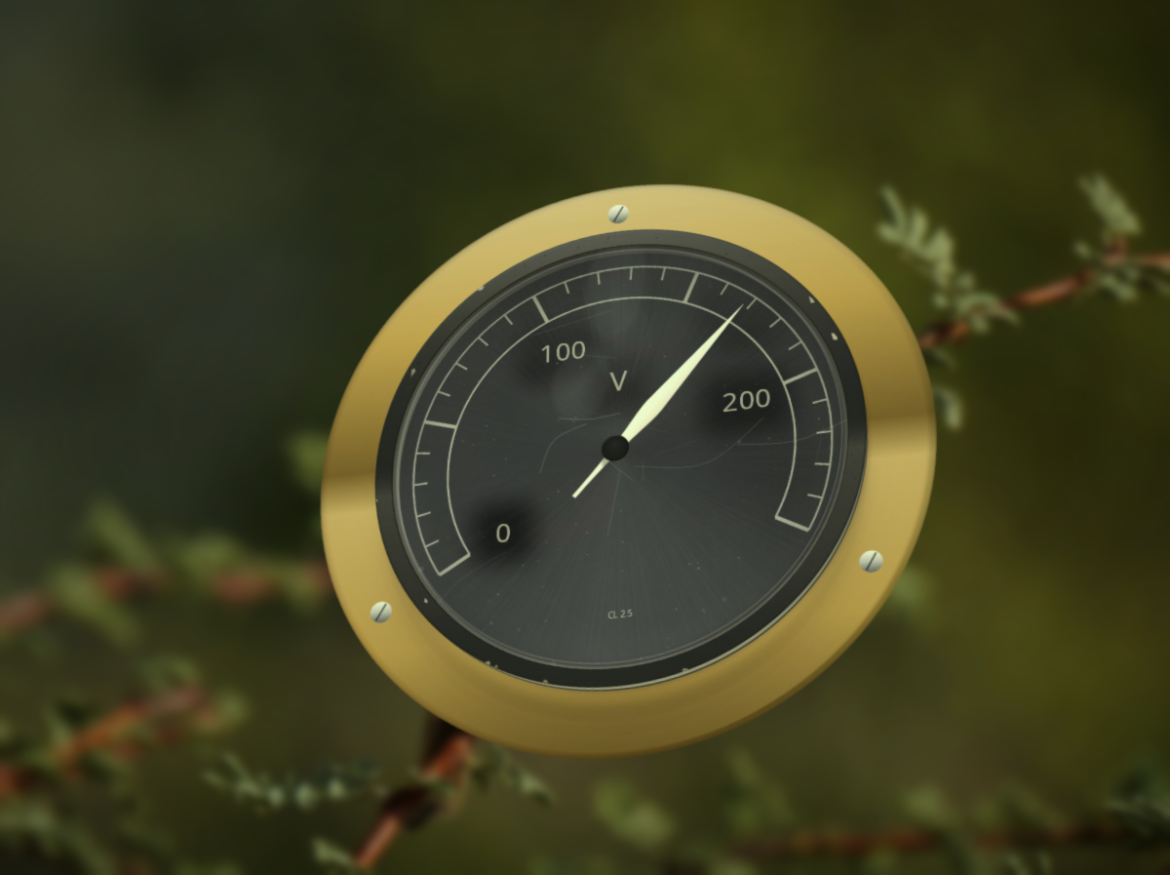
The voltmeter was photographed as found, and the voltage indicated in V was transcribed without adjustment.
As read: 170 V
